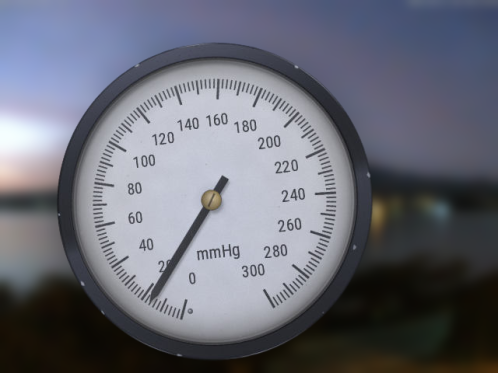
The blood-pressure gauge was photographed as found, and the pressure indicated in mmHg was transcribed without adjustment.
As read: 16 mmHg
